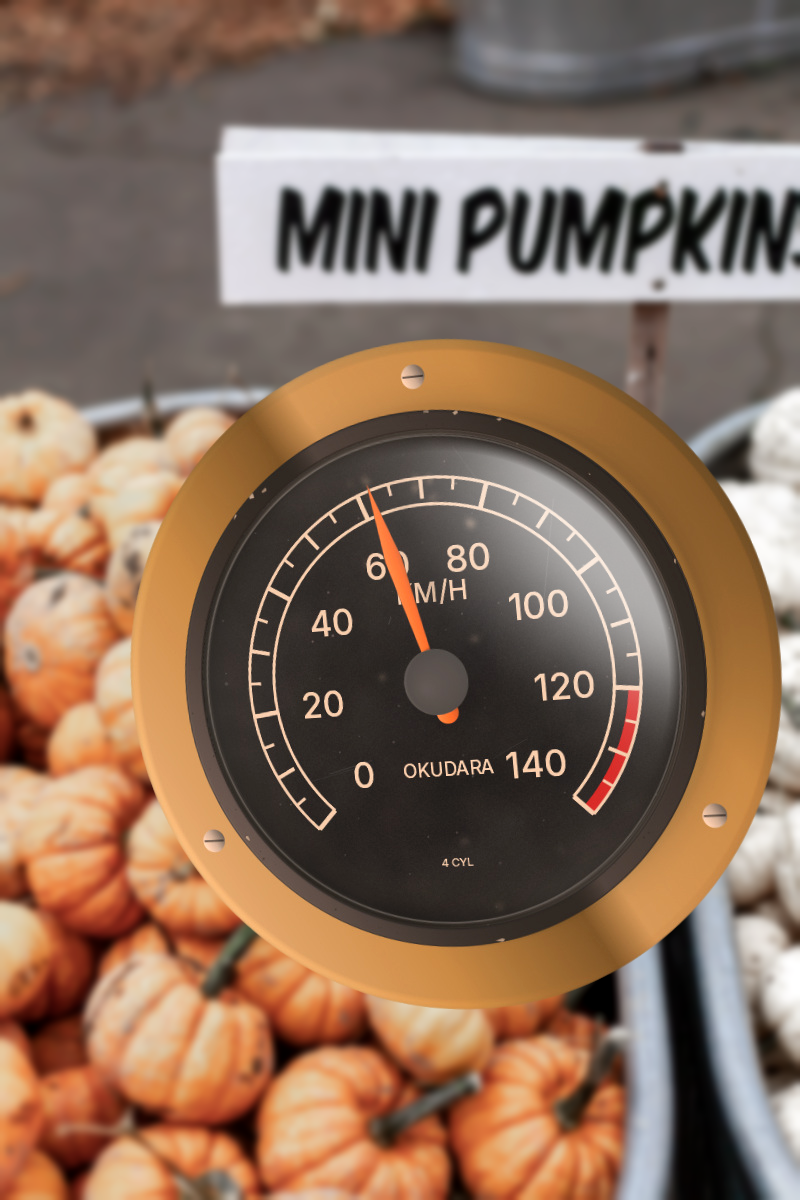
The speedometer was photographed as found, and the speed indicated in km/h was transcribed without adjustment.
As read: 62.5 km/h
